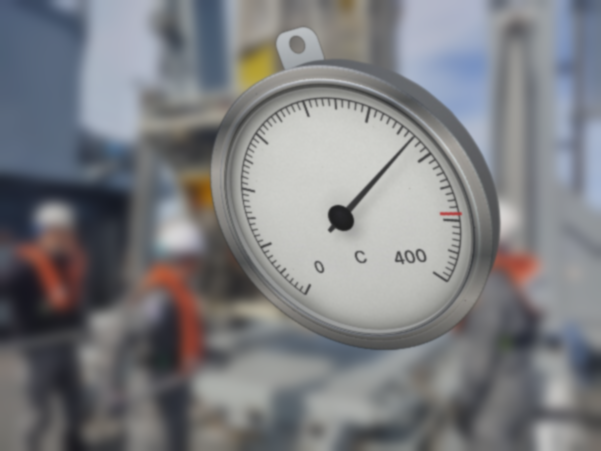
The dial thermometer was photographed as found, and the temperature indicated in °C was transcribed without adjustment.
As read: 285 °C
